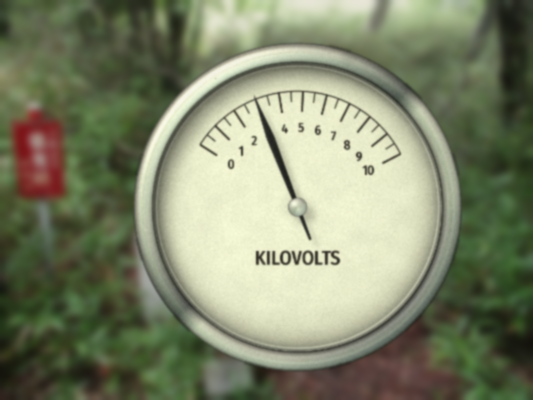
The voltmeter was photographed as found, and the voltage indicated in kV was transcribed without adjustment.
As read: 3 kV
